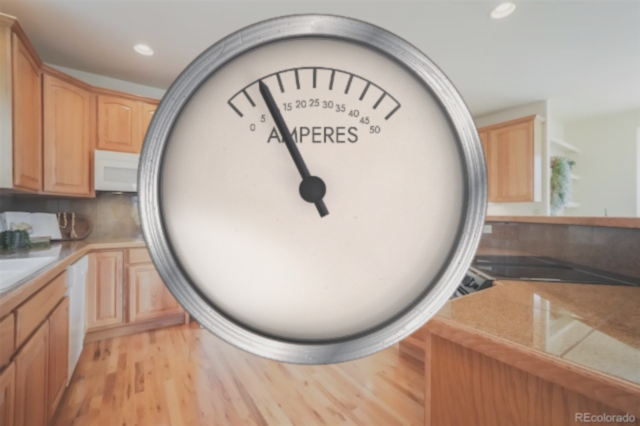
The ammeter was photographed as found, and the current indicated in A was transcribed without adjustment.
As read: 10 A
